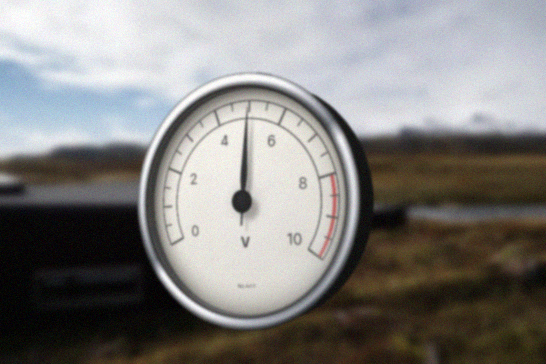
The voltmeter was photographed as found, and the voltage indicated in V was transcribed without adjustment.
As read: 5 V
